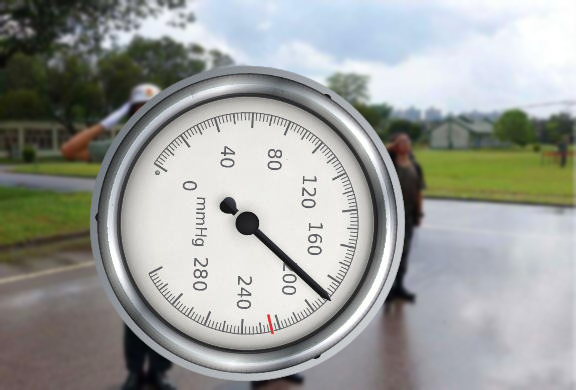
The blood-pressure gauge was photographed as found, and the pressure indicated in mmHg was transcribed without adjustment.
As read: 190 mmHg
